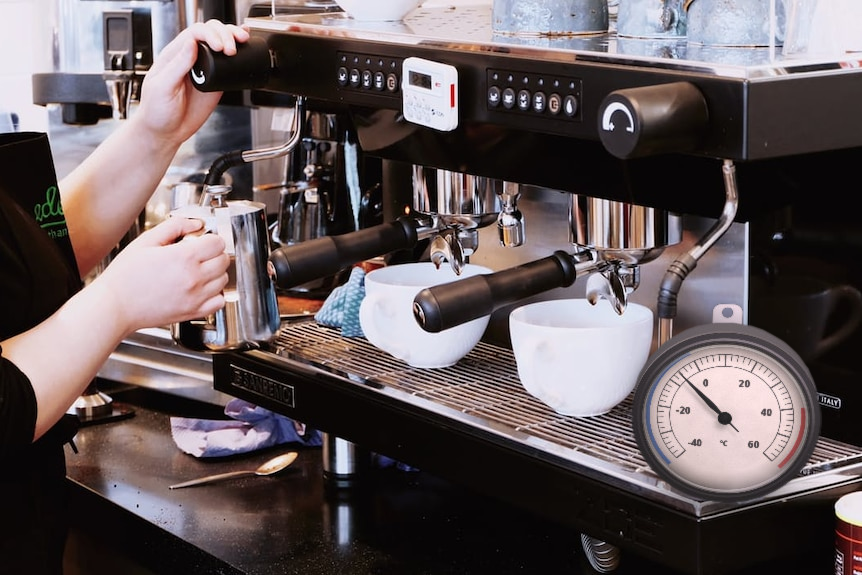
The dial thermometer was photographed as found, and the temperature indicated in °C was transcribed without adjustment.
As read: -6 °C
